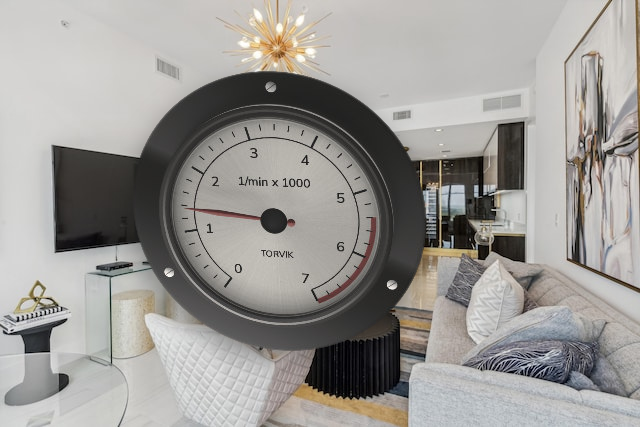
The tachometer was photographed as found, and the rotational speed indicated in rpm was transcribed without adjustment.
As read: 1400 rpm
